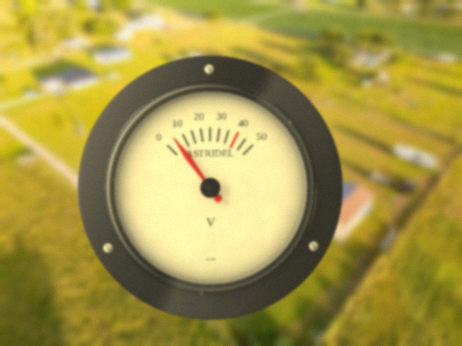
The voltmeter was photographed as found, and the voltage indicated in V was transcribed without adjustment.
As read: 5 V
